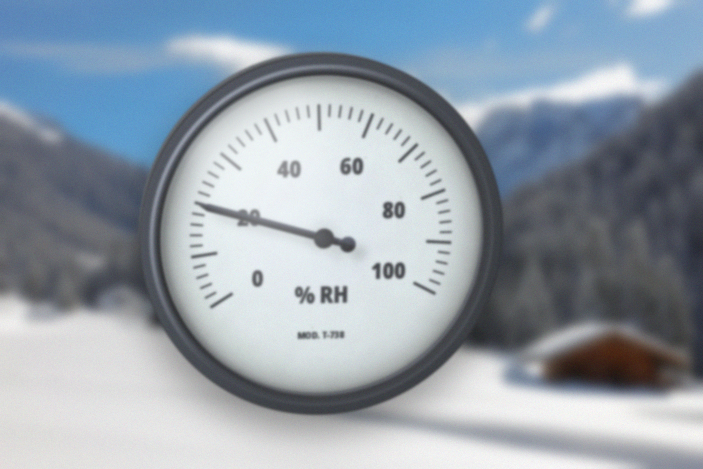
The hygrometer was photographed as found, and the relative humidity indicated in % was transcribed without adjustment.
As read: 20 %
